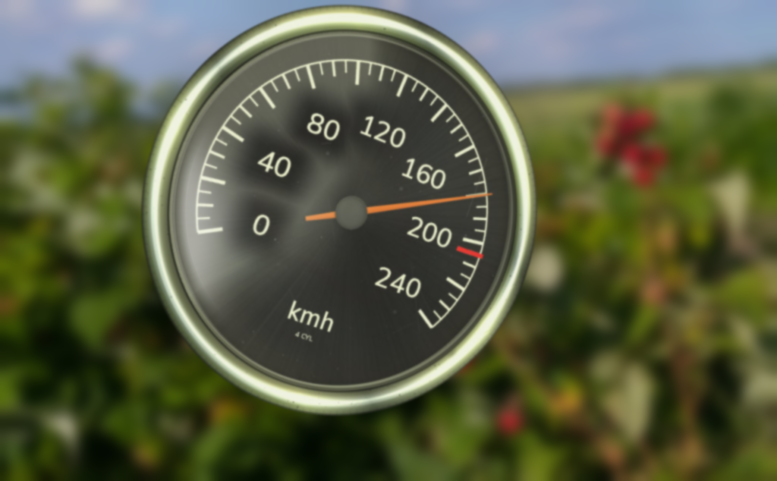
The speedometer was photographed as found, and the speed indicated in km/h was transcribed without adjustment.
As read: 180 km/h
